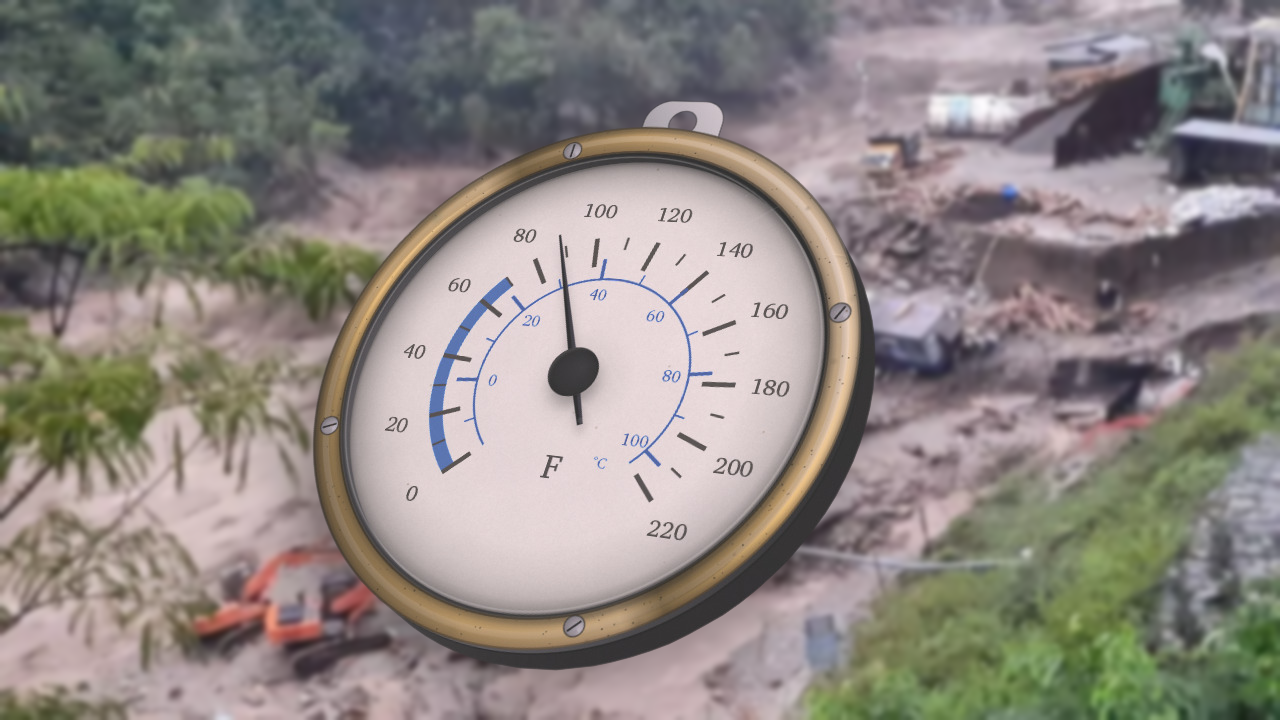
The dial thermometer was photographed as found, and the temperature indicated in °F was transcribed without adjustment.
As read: 90 °F
